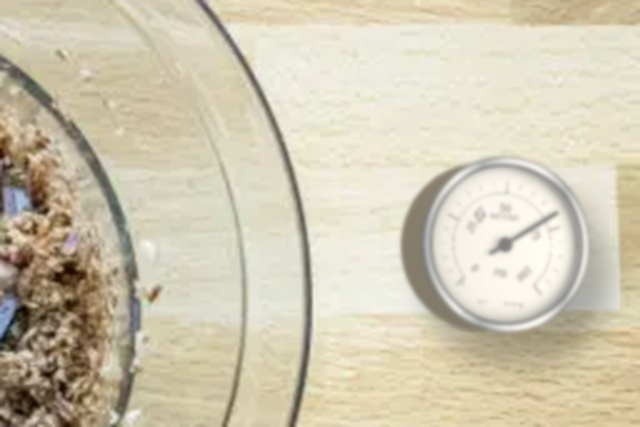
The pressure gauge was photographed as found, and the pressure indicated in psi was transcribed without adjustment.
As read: 70 psi
